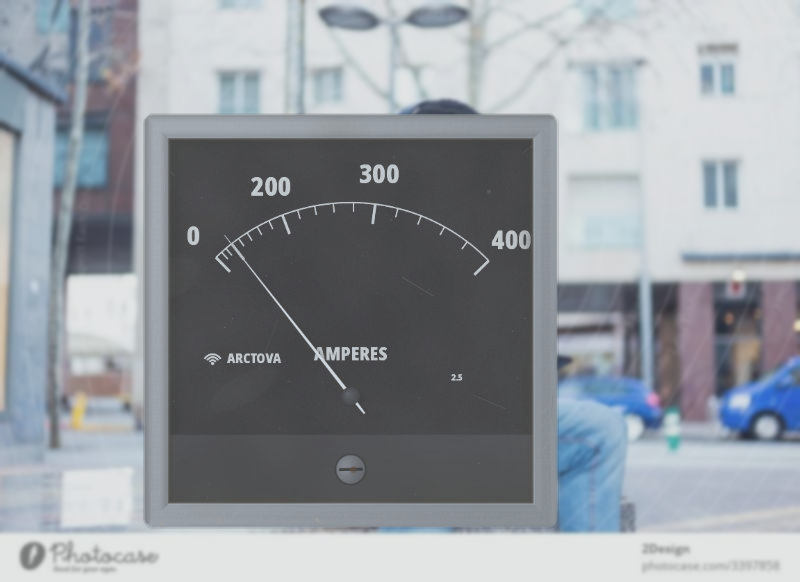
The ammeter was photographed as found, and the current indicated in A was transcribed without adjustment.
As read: 100 A
